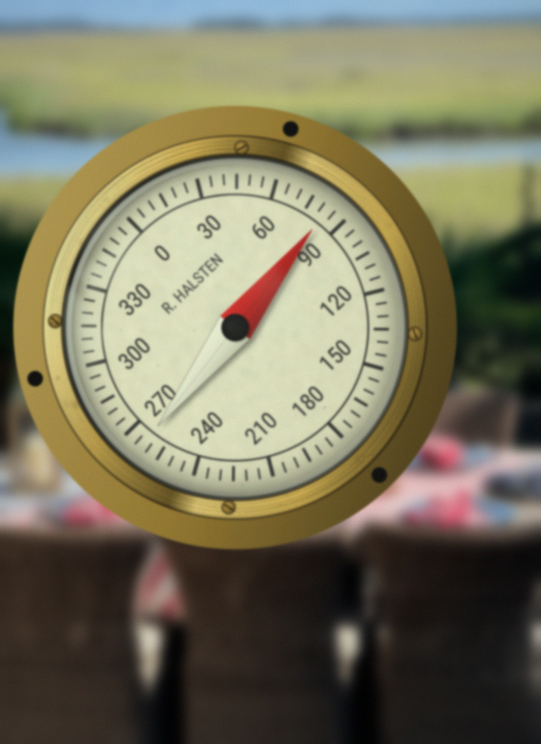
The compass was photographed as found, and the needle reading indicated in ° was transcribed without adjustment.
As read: 82.5 °
